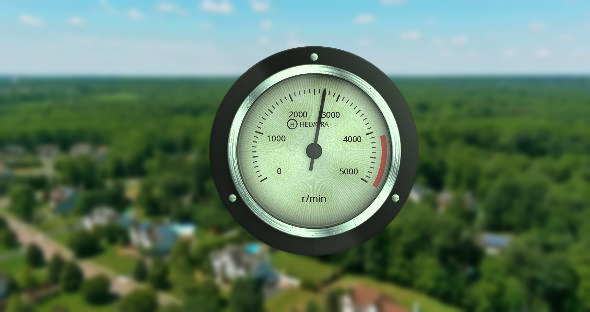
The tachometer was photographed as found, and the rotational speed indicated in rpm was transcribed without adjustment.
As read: 2700 rpm
